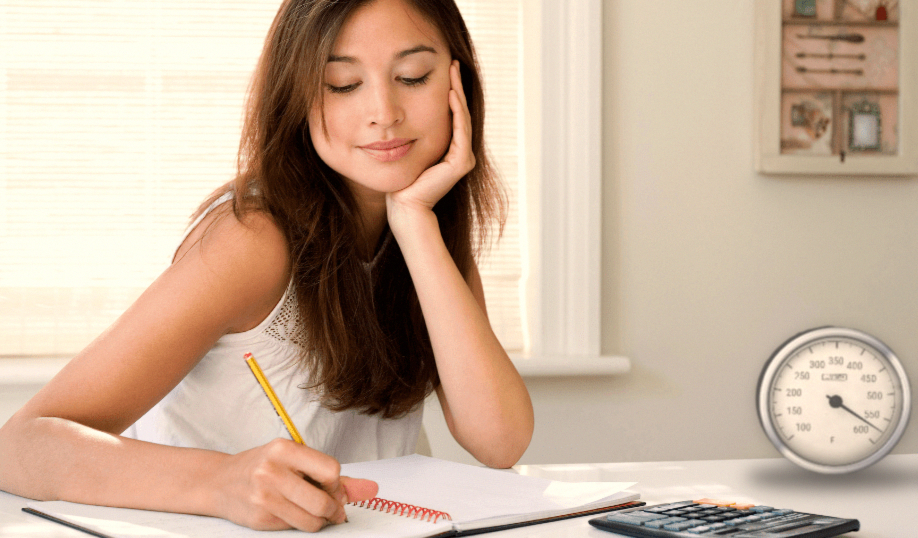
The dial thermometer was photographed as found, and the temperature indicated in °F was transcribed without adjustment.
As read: 575 °F
